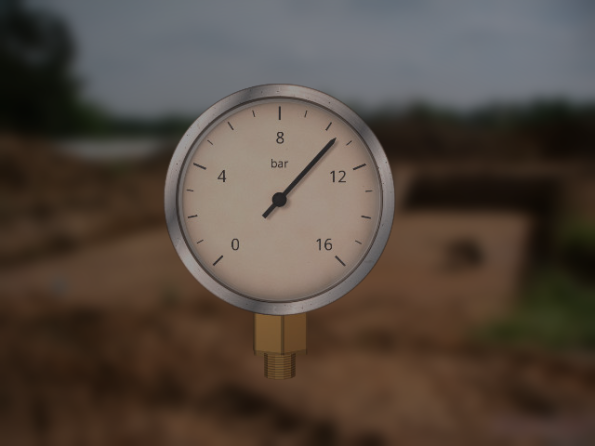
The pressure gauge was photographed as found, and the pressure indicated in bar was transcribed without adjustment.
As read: 10.5 bar
